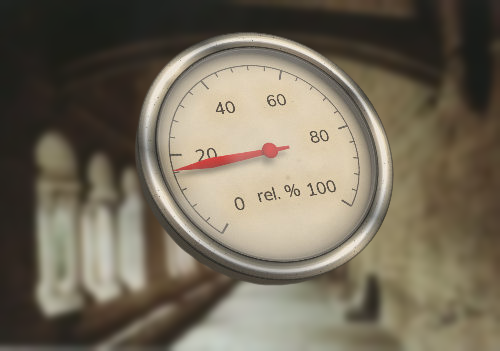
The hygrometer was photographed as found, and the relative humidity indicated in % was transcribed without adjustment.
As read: 16 %
